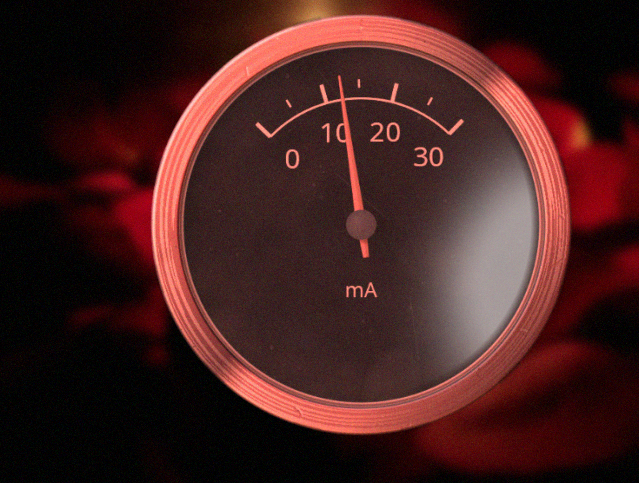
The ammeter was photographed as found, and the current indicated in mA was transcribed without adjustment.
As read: 12.5 mA
